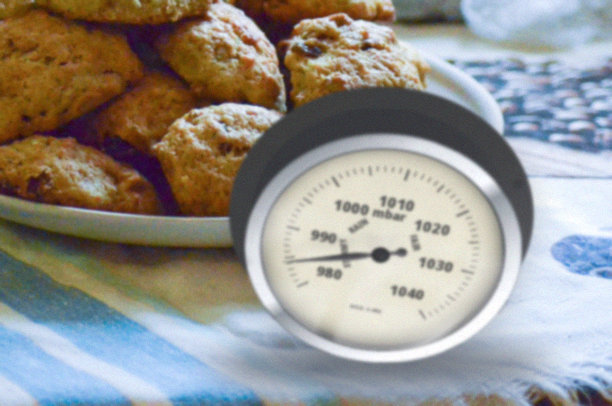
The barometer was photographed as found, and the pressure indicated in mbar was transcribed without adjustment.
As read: 985 mbar
